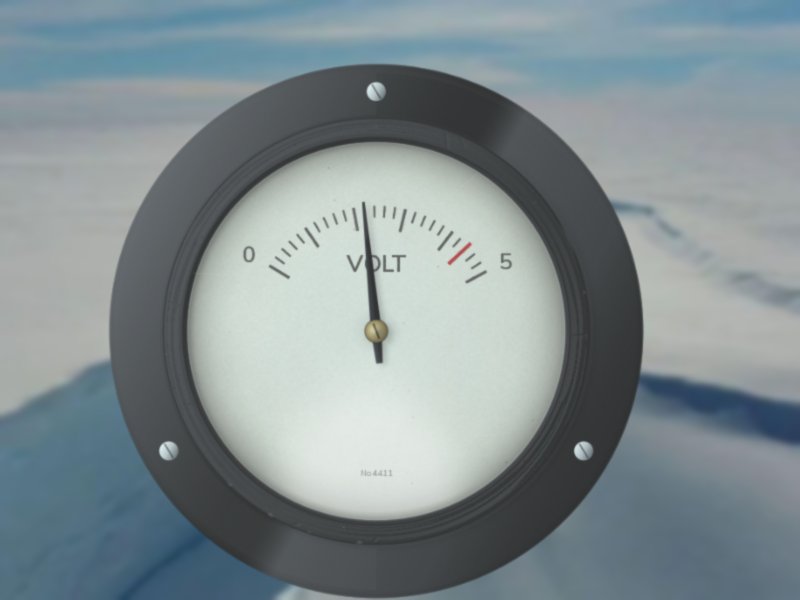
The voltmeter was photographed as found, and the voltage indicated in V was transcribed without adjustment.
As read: 2.2 V
